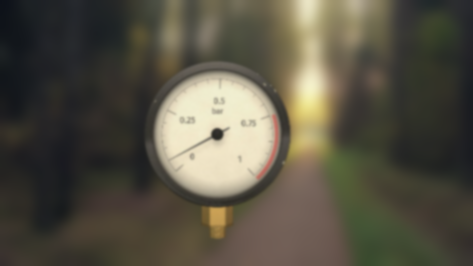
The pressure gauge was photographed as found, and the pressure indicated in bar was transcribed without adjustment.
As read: 0.05 bar
